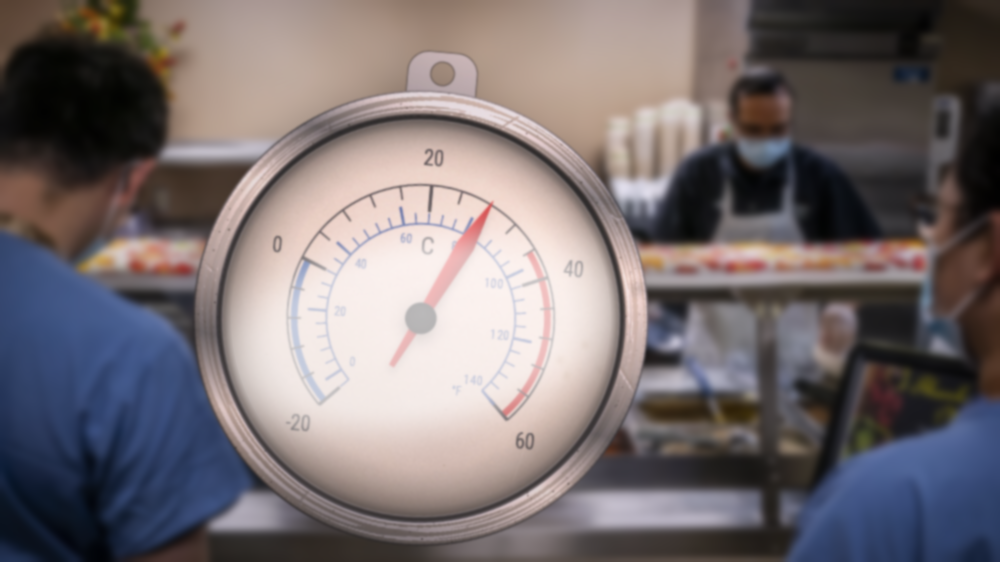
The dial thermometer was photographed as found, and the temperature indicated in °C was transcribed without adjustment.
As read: 28 °C
